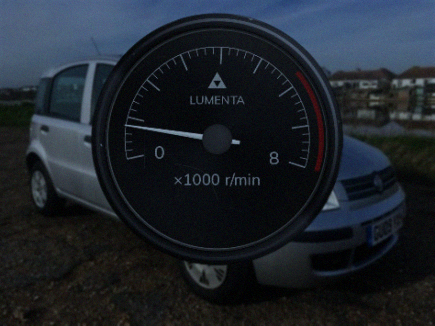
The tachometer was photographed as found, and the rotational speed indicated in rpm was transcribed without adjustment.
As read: 800 rpm
